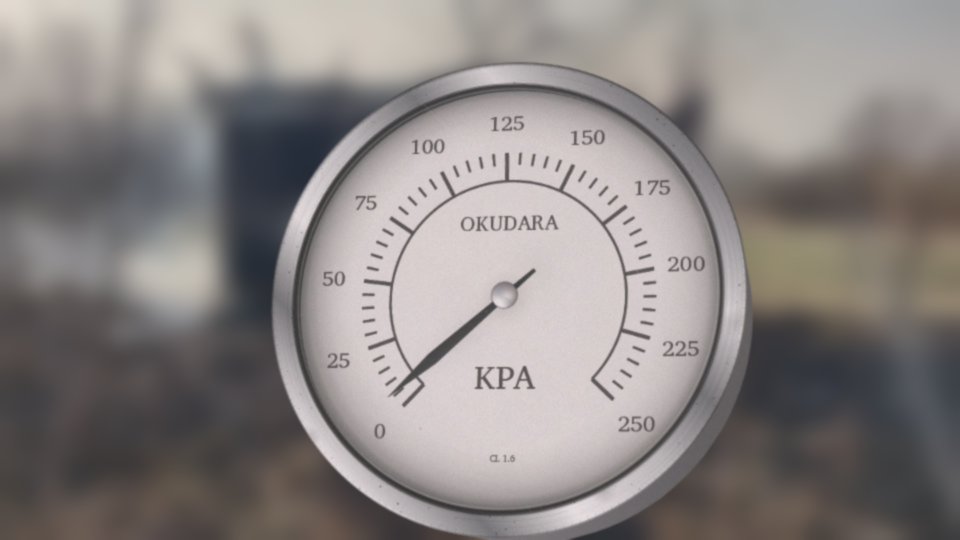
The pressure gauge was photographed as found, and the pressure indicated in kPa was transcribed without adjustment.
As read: 5 kPa
